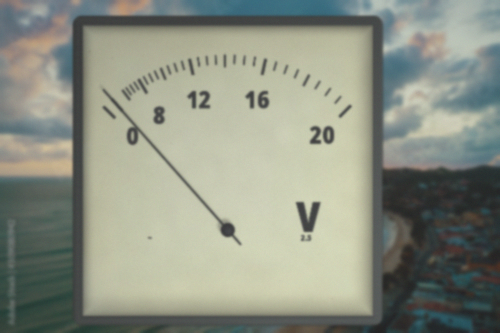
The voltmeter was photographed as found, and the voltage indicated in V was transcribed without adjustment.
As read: 4 V
